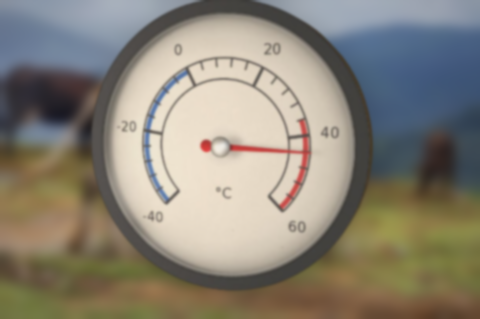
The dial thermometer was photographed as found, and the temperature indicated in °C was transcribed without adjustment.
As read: 44 °C
